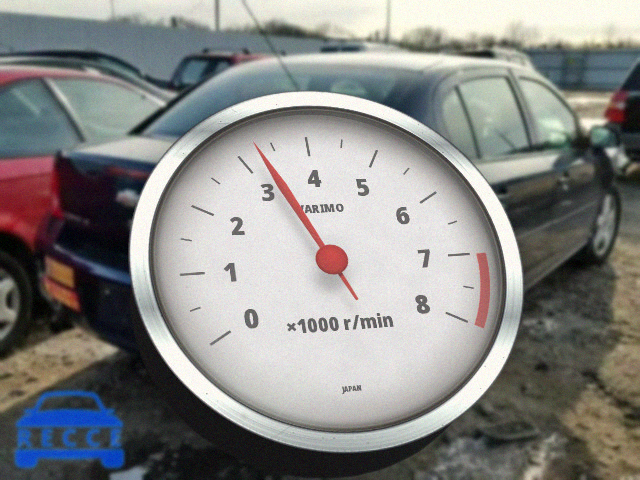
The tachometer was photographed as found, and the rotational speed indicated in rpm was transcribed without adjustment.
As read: 3250 rpm
